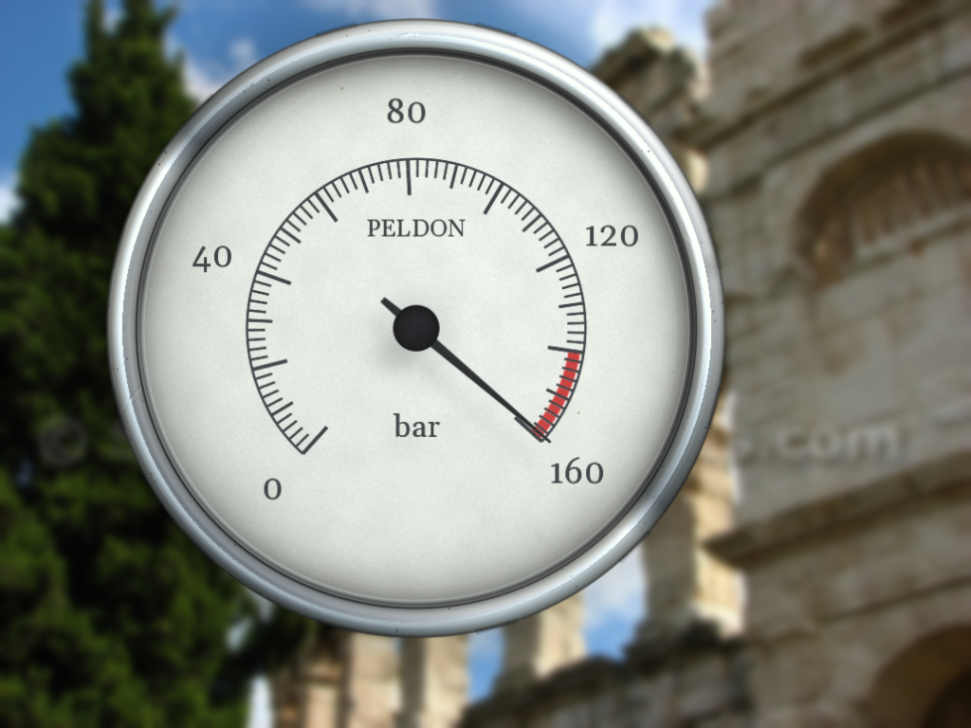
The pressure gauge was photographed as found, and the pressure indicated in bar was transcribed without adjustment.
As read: 159 bar
